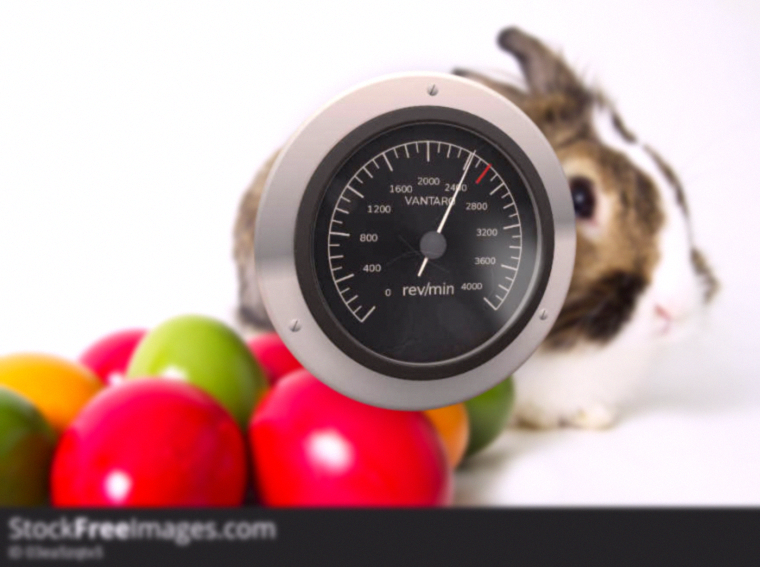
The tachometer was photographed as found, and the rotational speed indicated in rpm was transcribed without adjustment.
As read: 2400 rpm
